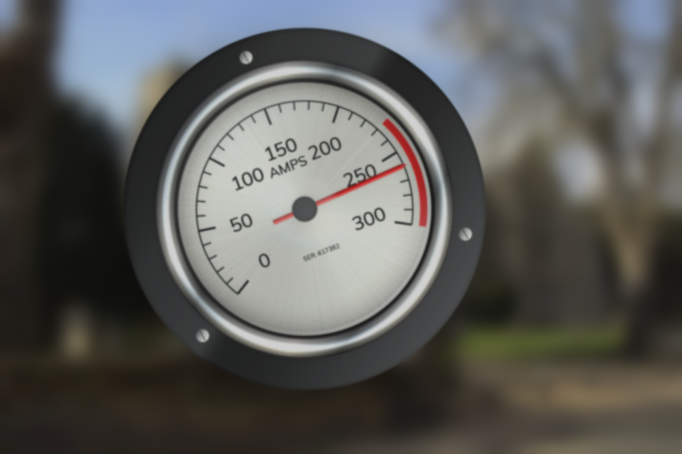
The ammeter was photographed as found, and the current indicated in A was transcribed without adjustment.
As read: 260 A
